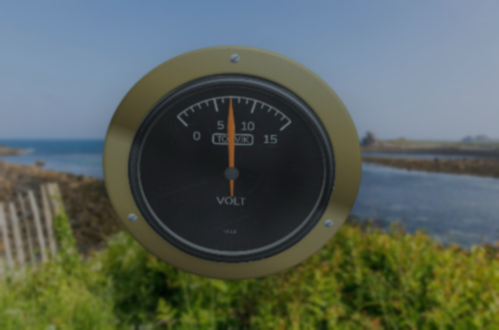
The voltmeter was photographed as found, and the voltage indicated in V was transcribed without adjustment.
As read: 7 V
